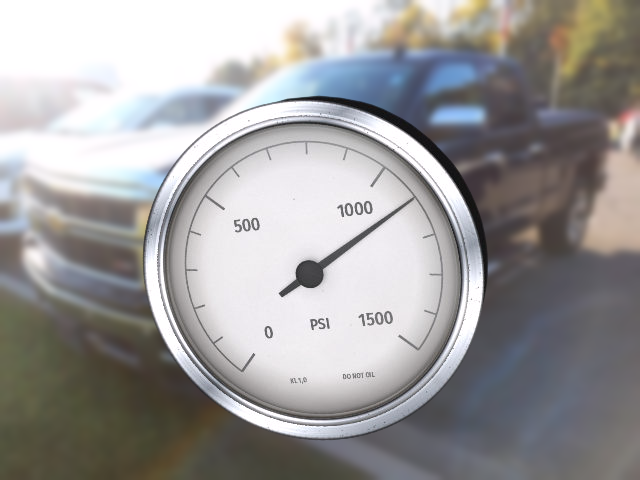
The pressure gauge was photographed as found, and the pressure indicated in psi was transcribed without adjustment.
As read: 1100 psi
